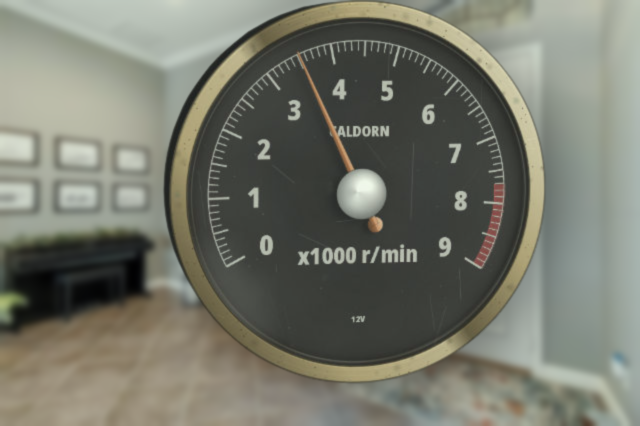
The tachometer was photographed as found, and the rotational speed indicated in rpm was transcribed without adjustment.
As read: 3500 rpm
